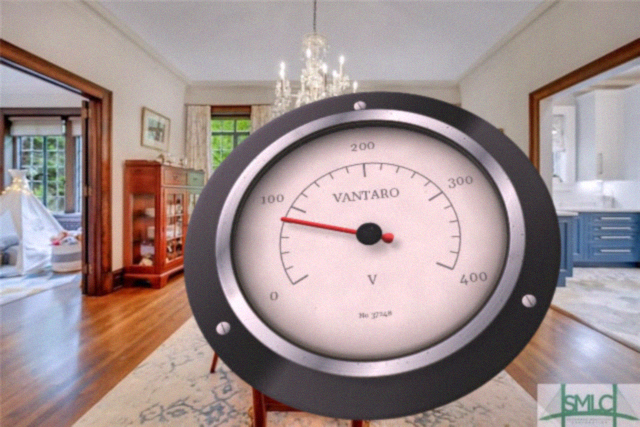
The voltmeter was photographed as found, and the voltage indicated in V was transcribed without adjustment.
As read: 80 V
